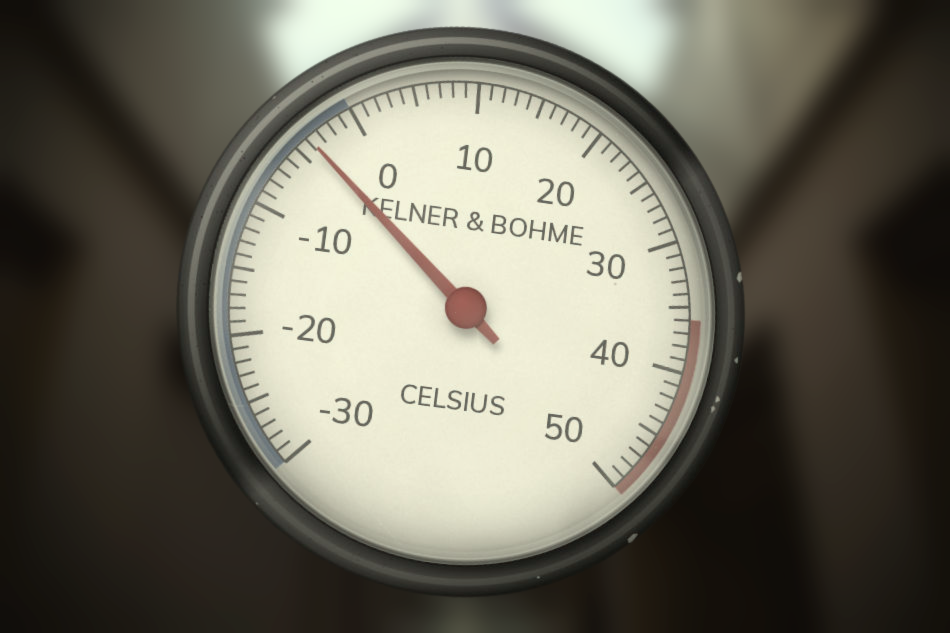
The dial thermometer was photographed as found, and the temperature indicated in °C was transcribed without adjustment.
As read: -4 °C
